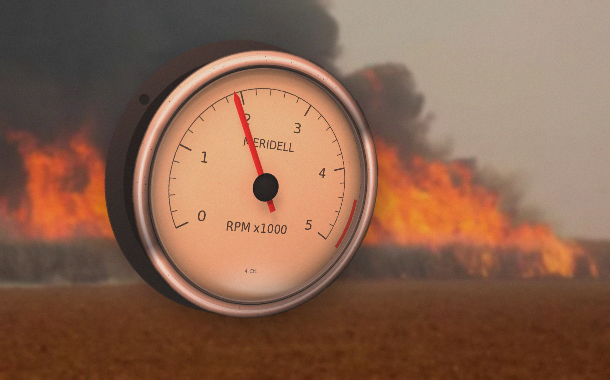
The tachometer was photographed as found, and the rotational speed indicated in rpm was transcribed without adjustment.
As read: 1900 rpm
